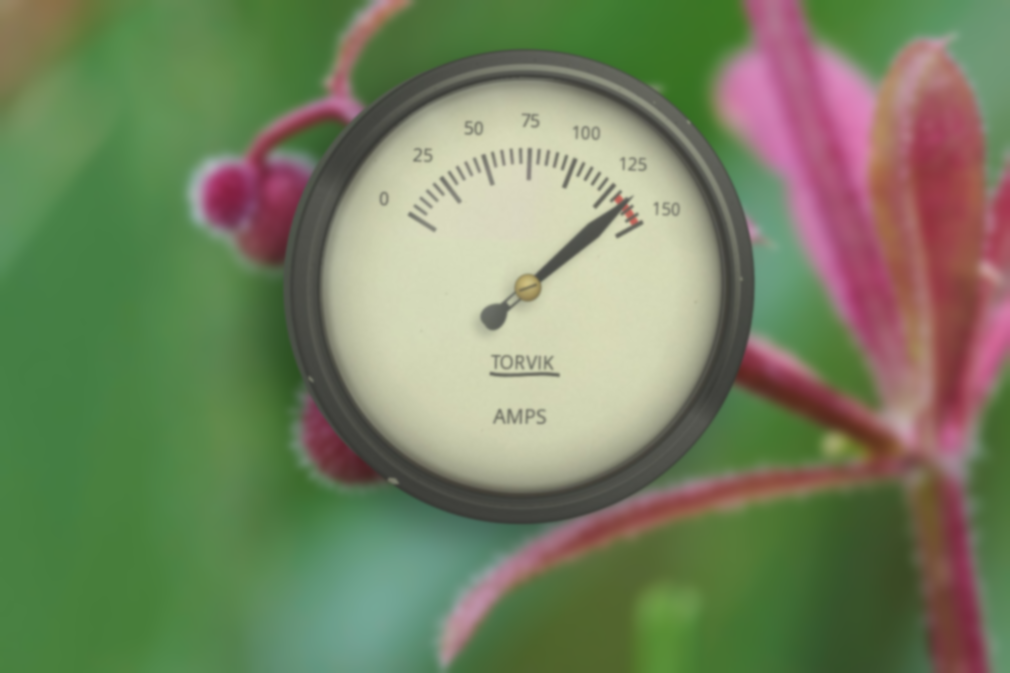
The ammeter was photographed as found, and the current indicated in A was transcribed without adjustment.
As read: 135 A
